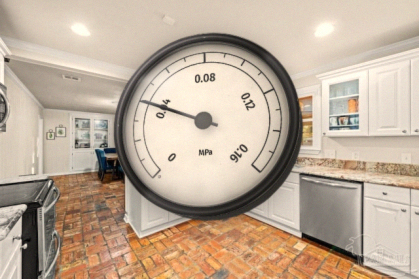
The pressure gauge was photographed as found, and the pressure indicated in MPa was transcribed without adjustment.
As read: 0.04 MPa
